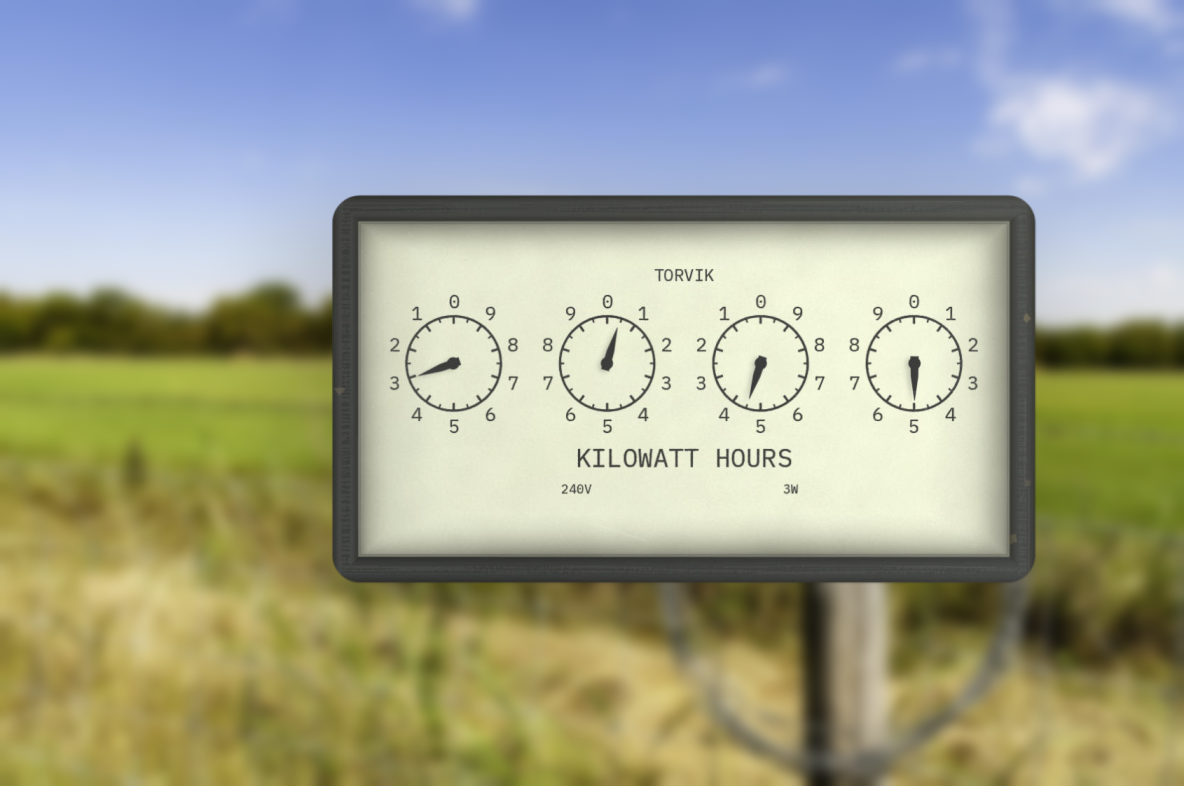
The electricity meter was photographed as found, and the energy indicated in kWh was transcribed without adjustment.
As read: 3045 kWh
